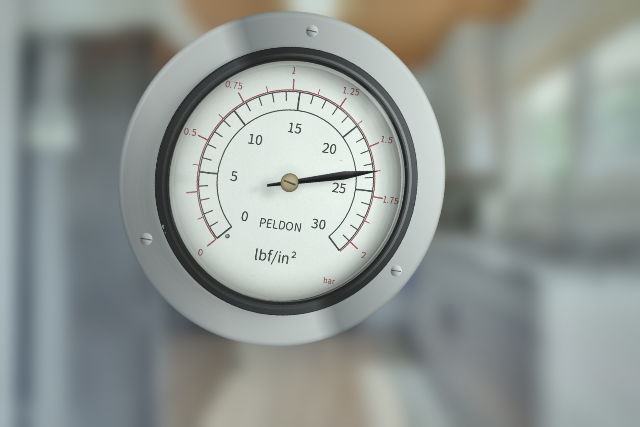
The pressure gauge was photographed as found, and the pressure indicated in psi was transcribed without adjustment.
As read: 23.5 psi
